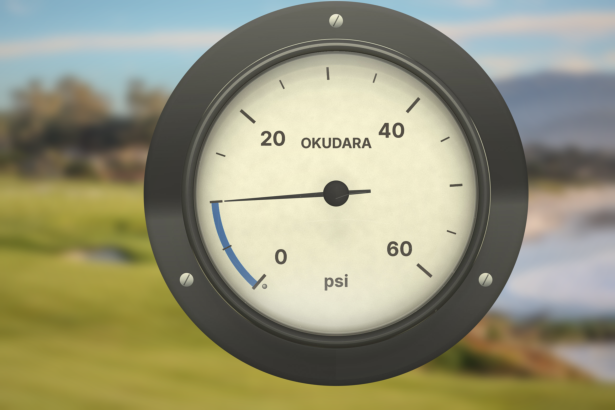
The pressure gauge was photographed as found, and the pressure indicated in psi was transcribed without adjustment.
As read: 10 psi
